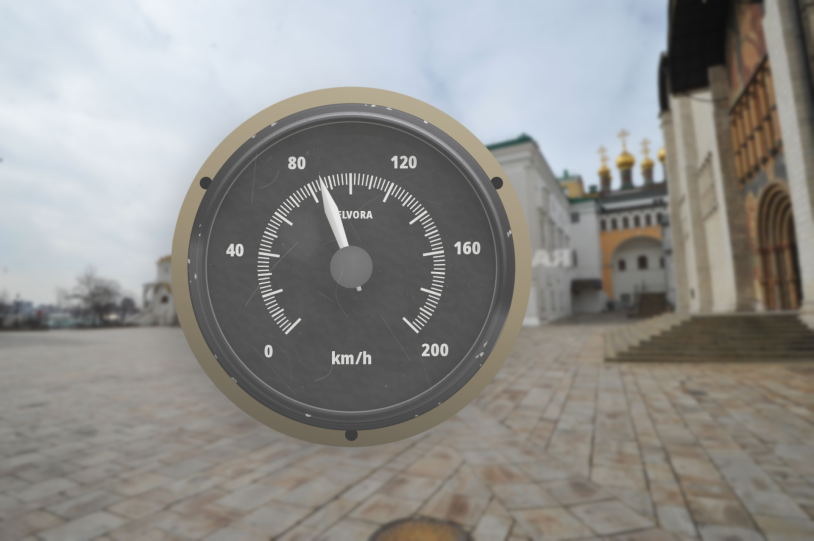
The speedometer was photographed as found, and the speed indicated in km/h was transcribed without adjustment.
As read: 86 km/h
